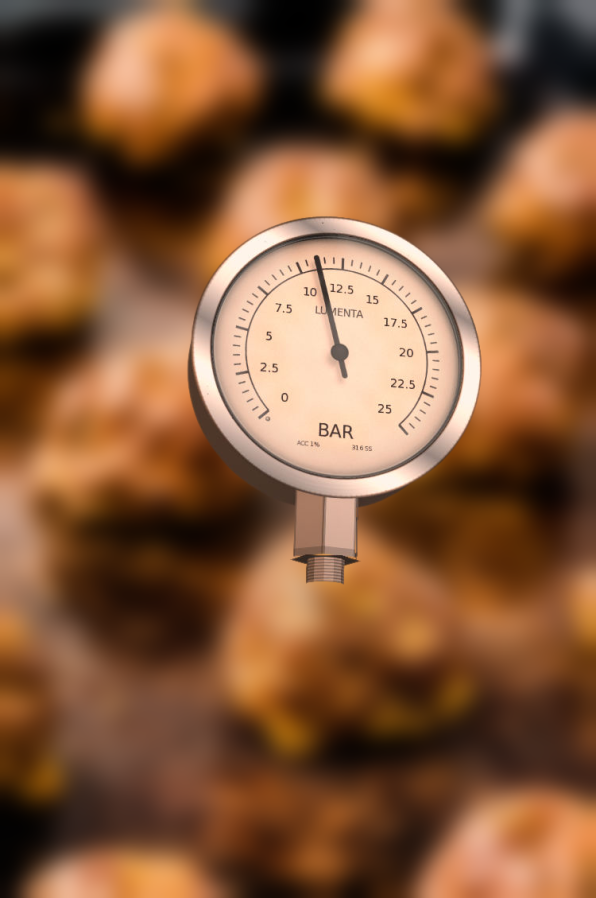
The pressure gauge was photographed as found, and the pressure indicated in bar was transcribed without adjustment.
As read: 11 bar
